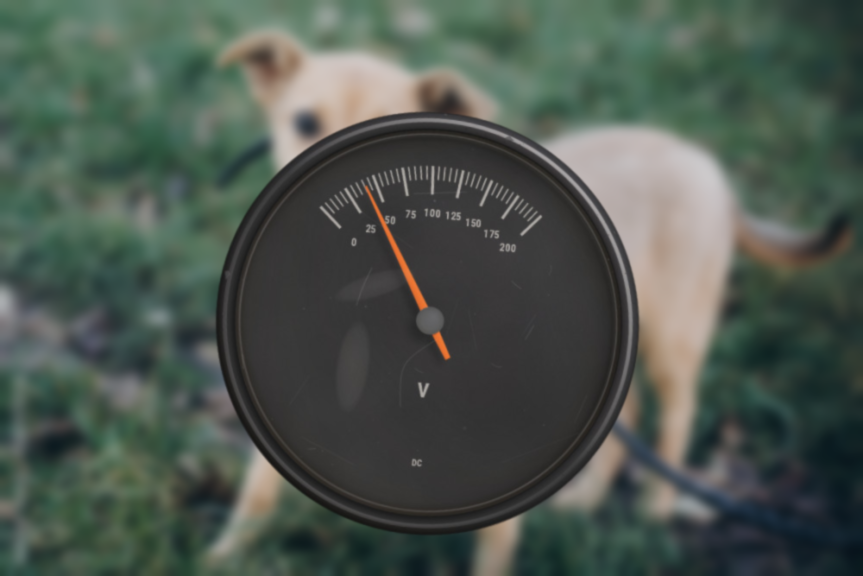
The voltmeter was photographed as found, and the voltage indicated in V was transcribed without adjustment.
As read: 40 V
